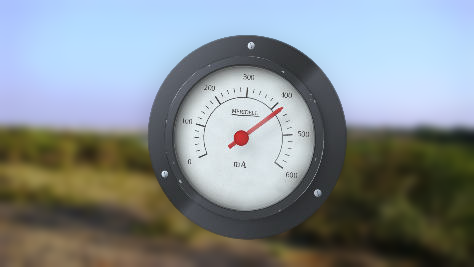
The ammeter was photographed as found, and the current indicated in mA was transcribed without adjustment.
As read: 420 mA
